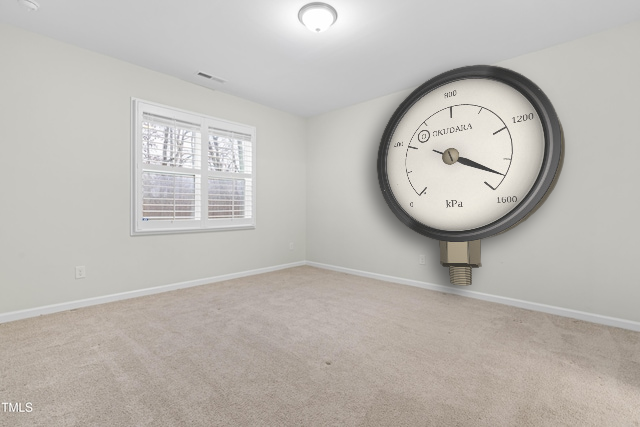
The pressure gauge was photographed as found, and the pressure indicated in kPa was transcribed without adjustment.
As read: 1500 kPa
